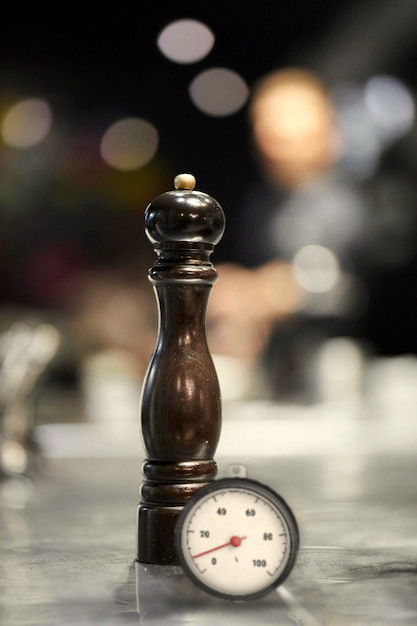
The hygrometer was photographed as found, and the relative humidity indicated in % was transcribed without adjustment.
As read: 8 %
